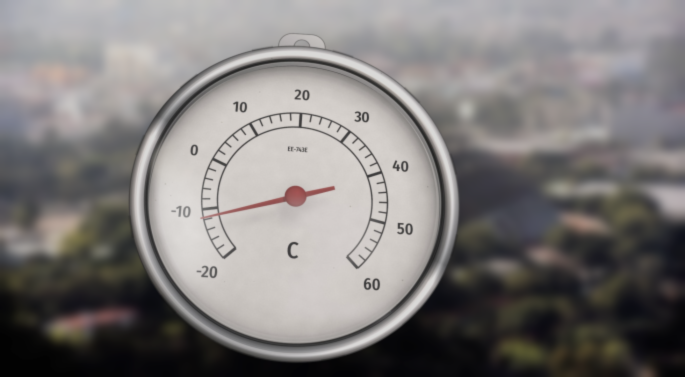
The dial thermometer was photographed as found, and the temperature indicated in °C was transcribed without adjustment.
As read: -12 °C
